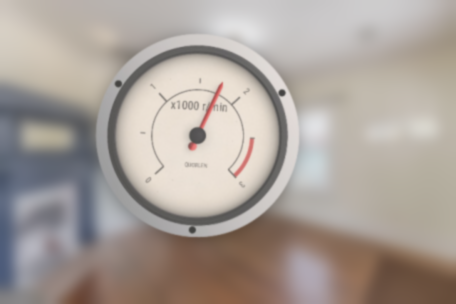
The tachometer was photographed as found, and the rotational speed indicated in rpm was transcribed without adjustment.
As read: 1750 rpm
